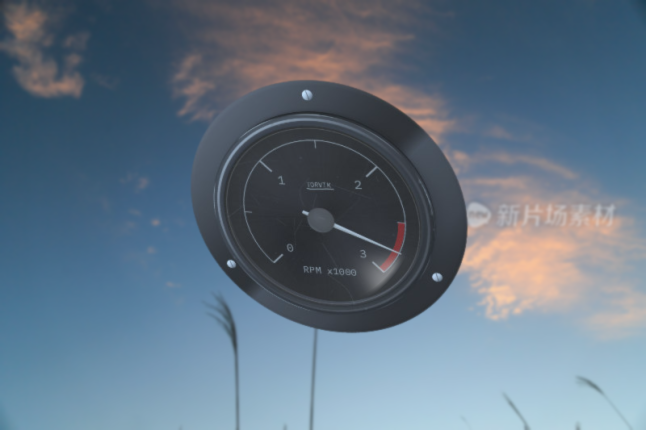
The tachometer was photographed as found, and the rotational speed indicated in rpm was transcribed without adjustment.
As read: 2750 rpm
